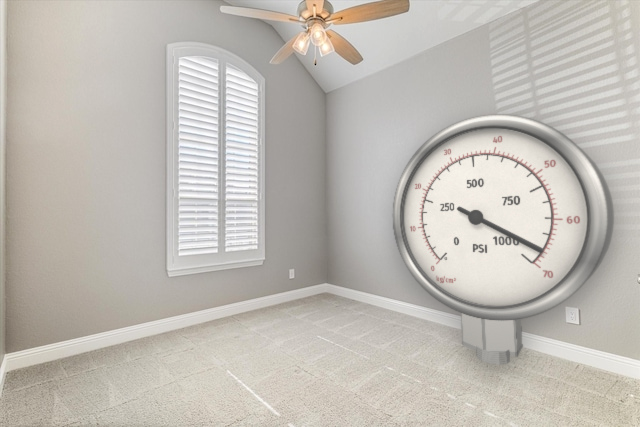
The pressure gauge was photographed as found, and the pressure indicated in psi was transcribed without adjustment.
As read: 950 psi
